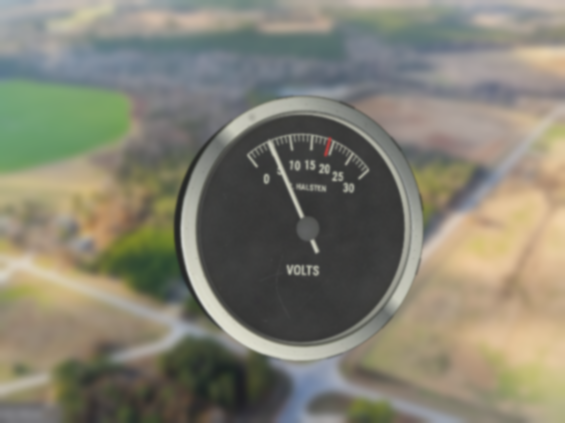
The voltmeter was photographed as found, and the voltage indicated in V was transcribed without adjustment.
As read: 5 V
